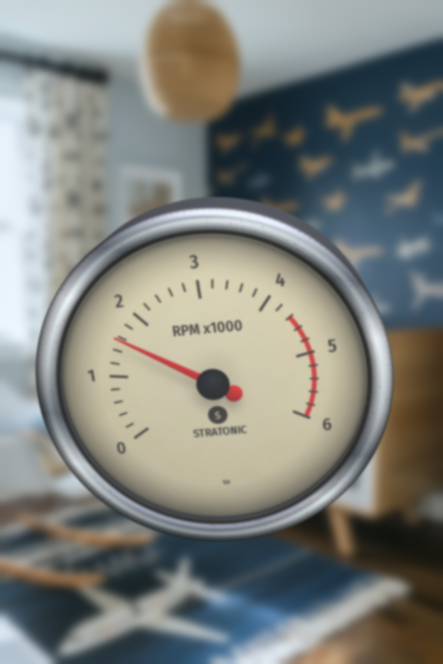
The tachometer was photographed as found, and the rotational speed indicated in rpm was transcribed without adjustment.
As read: 1600 rpm
